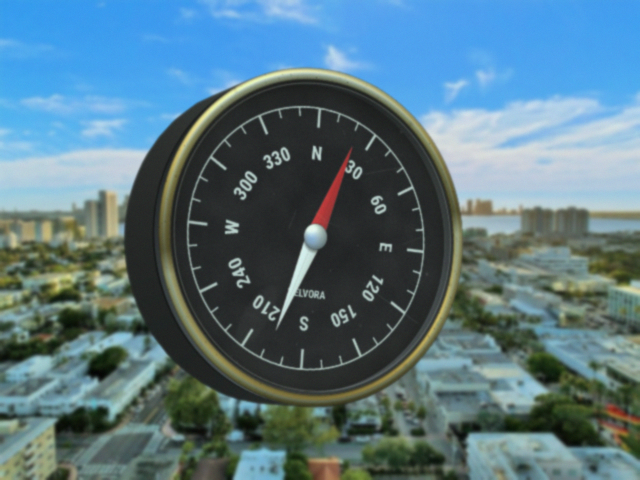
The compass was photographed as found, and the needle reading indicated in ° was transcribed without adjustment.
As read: 20 °
